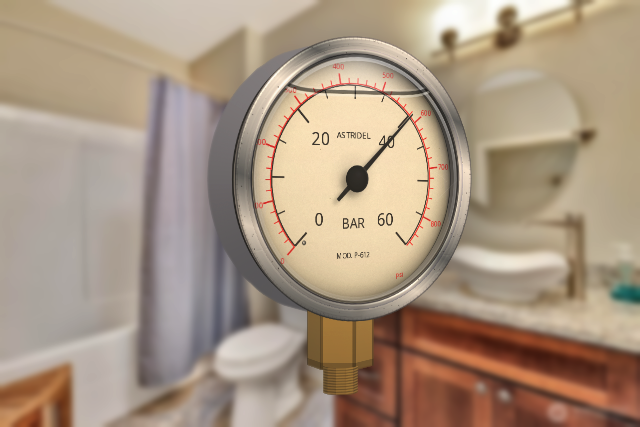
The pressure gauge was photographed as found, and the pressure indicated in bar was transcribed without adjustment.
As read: 40 bar
